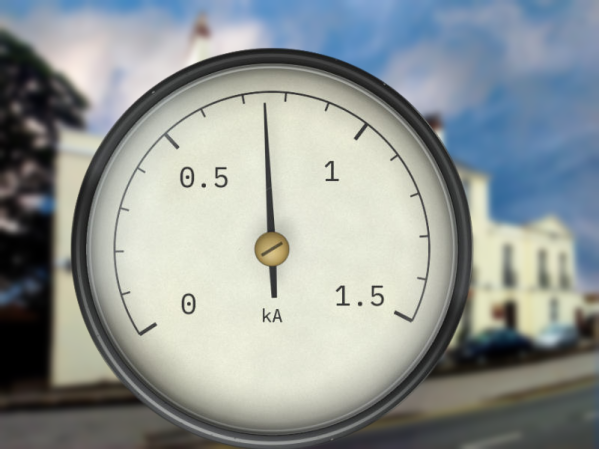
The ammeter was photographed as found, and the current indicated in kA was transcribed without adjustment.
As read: 0.75 kA
